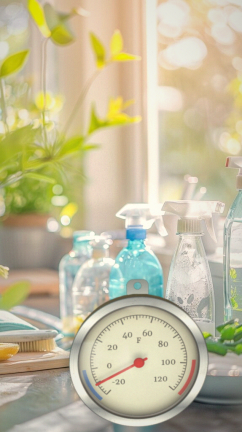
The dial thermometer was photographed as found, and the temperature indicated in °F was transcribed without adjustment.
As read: -10 °F
